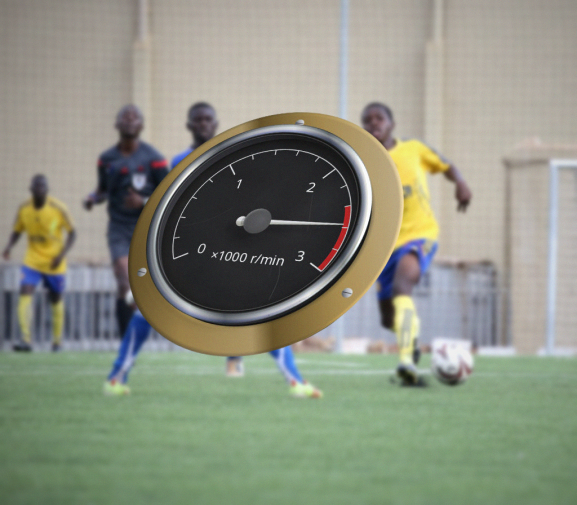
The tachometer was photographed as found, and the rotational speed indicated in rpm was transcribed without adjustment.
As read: 2600 rpm
